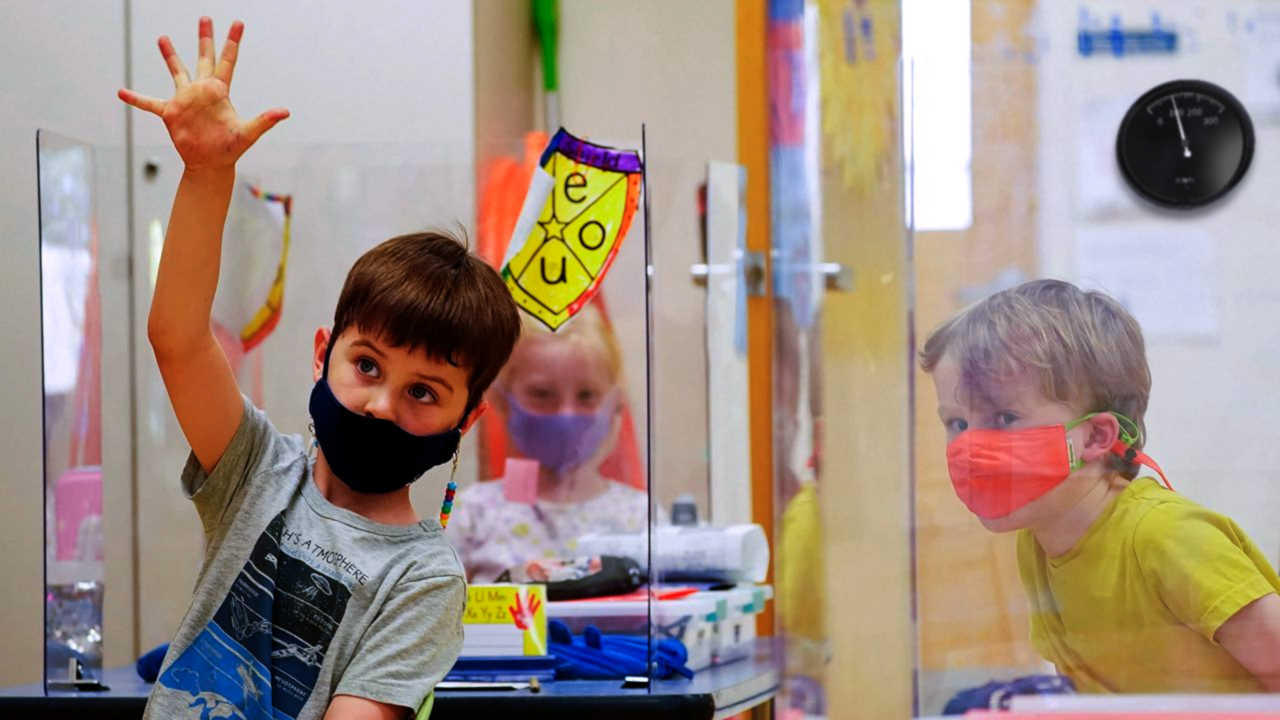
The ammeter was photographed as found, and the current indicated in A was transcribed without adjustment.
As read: 100 A
